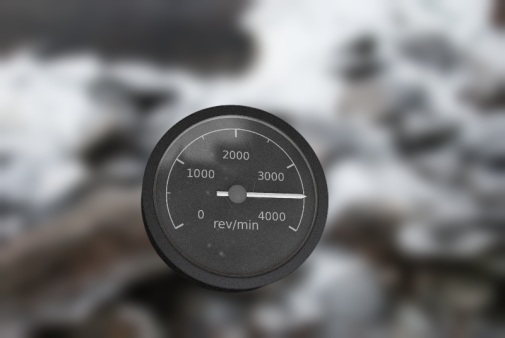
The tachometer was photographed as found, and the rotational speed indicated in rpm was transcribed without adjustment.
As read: 3500 rpm
